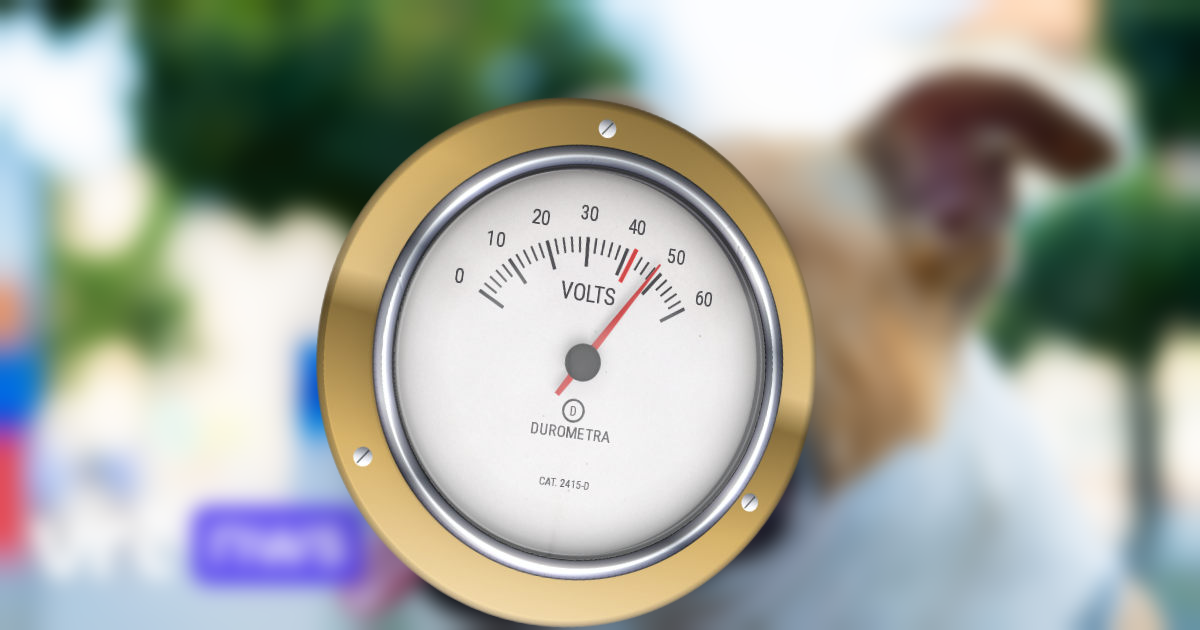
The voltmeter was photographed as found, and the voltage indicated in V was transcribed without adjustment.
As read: 48 V
